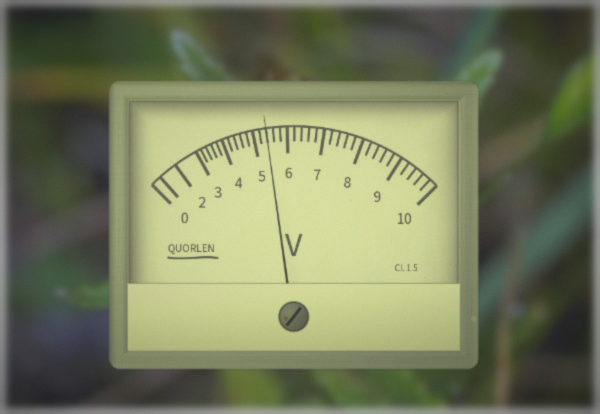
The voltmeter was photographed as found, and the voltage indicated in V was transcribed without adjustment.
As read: 5.4 V
